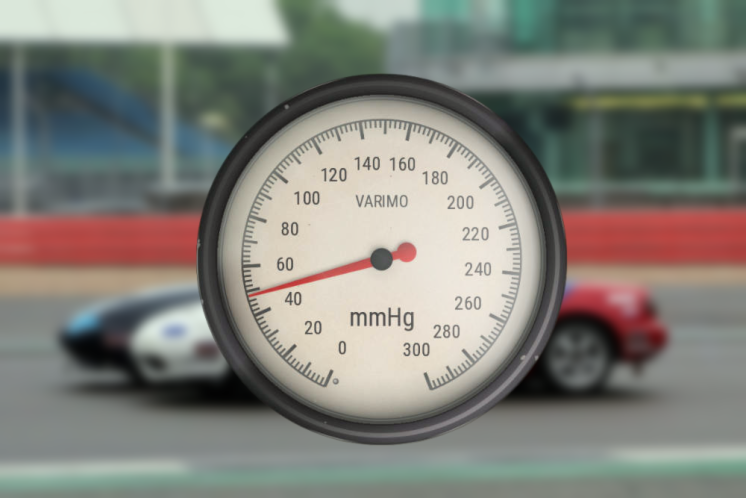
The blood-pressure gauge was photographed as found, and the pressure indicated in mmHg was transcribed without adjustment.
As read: 48 mmHg
